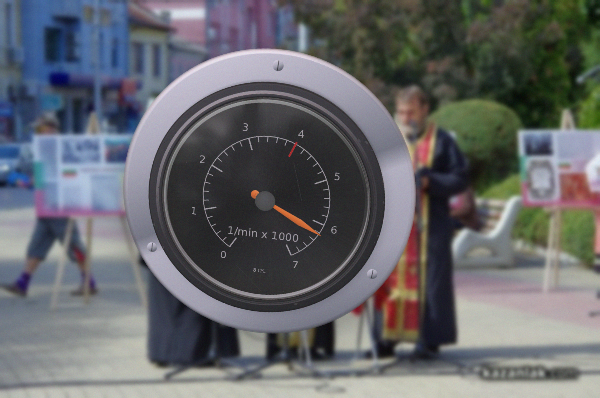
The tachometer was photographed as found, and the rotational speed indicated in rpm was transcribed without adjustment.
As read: 6200 rpm
